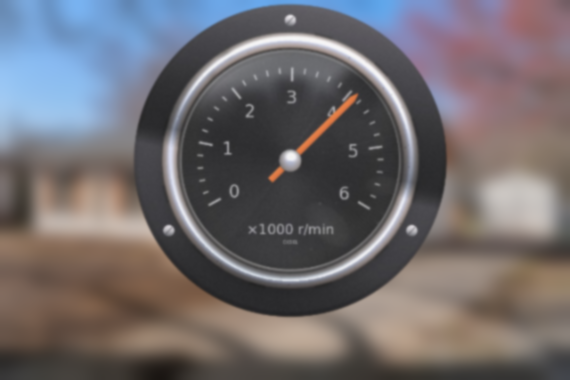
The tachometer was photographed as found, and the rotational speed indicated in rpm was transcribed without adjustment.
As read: 4100 rpm
